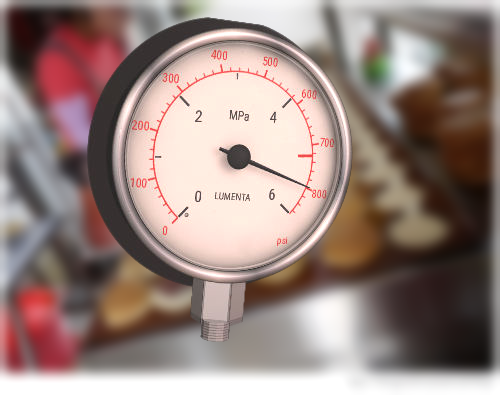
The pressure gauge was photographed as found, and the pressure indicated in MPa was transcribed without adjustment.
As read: 5.5 MPa
